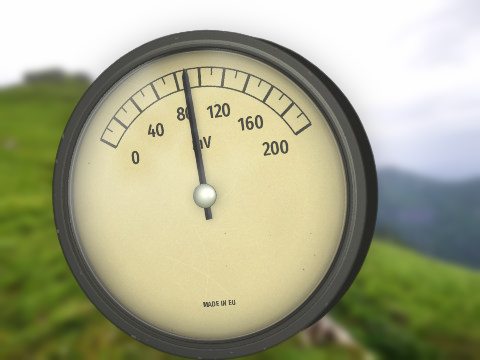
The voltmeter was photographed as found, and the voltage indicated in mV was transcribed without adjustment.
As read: 90 mV
